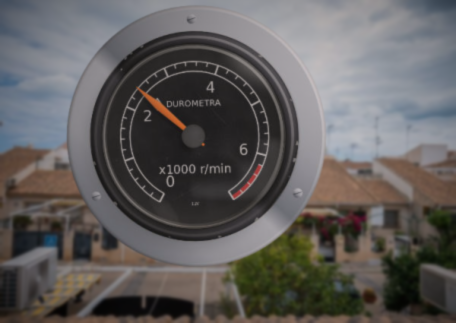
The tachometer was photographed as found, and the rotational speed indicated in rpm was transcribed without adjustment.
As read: 2400 rpm
